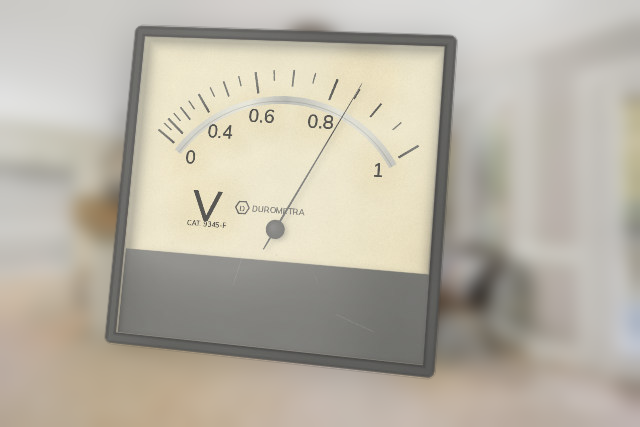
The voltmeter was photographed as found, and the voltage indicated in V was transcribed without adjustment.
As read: 0.85 V
